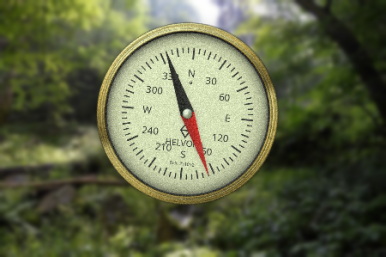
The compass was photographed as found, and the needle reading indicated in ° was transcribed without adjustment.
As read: 155 °
